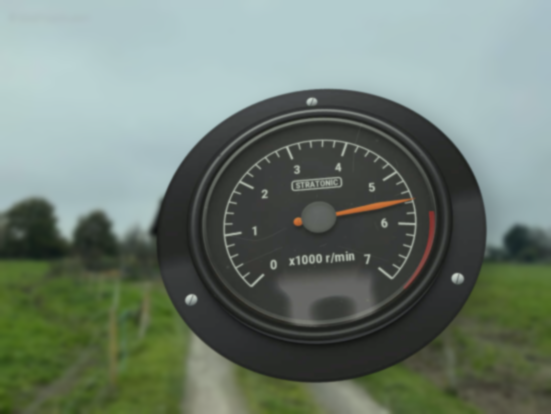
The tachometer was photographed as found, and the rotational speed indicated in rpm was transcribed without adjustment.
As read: 5600 rpm
